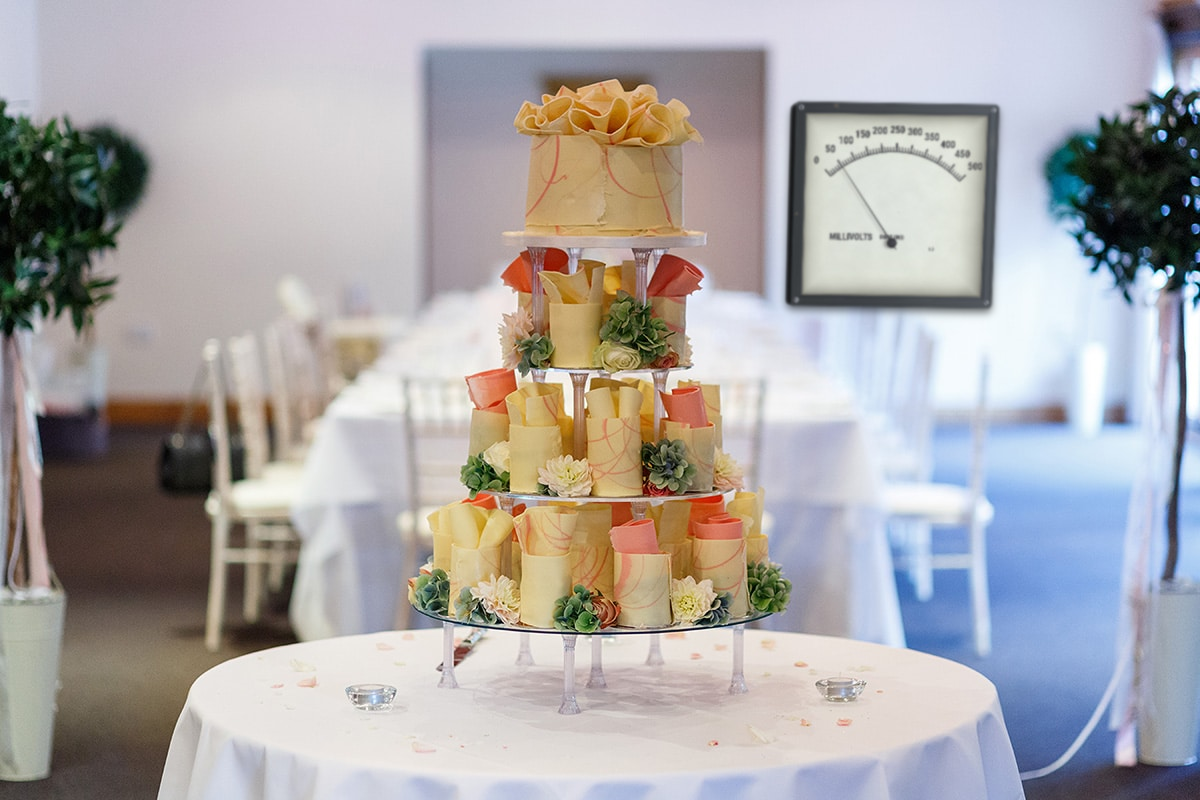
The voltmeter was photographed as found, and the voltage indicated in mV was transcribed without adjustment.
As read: 50 mV
